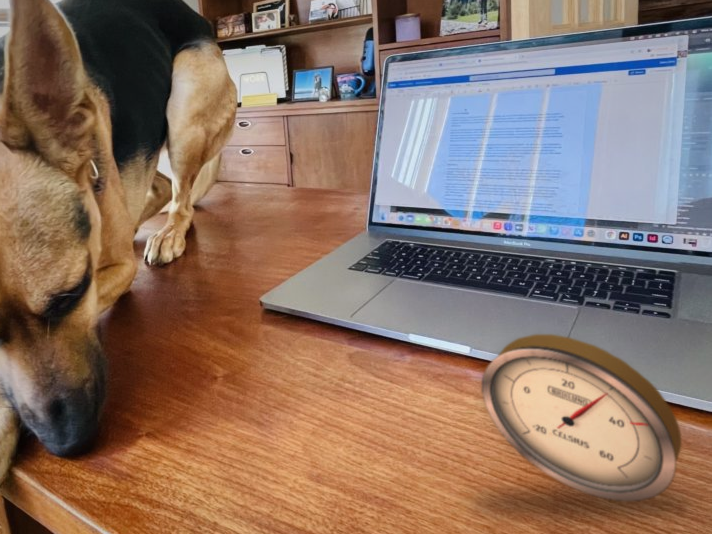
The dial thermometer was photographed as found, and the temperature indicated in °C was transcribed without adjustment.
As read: 30 °C
